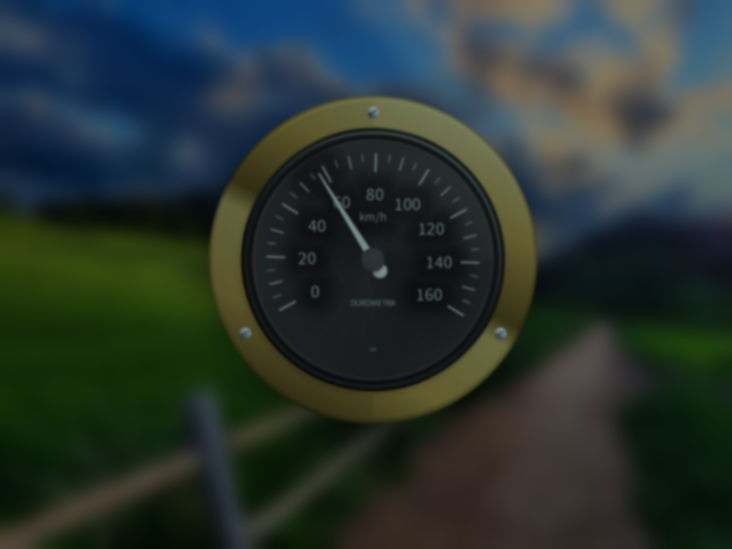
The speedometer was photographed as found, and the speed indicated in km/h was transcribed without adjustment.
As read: 57.5 km/h
